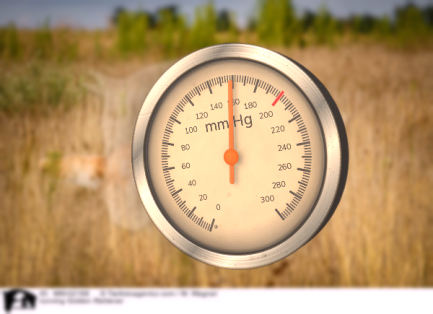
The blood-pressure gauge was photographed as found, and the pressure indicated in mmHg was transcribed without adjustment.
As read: 160 mmHg
